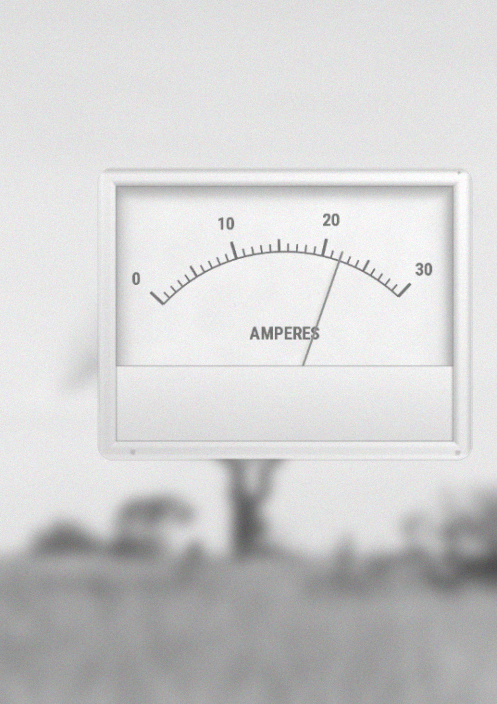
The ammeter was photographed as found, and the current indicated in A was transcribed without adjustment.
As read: 22 A
